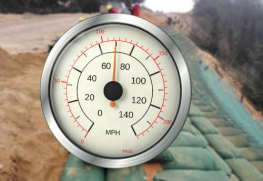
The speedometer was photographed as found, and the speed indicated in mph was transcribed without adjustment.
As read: 70 mph
